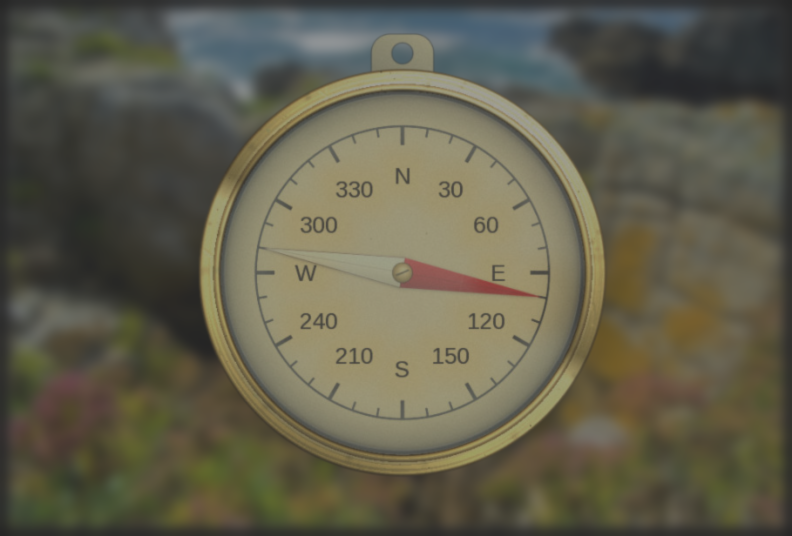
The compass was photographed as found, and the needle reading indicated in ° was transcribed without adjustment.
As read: 100 °
